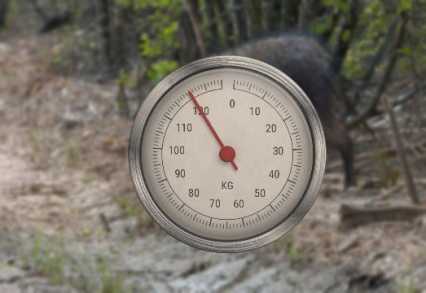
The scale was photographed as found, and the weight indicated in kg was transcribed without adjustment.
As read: 120 kg
